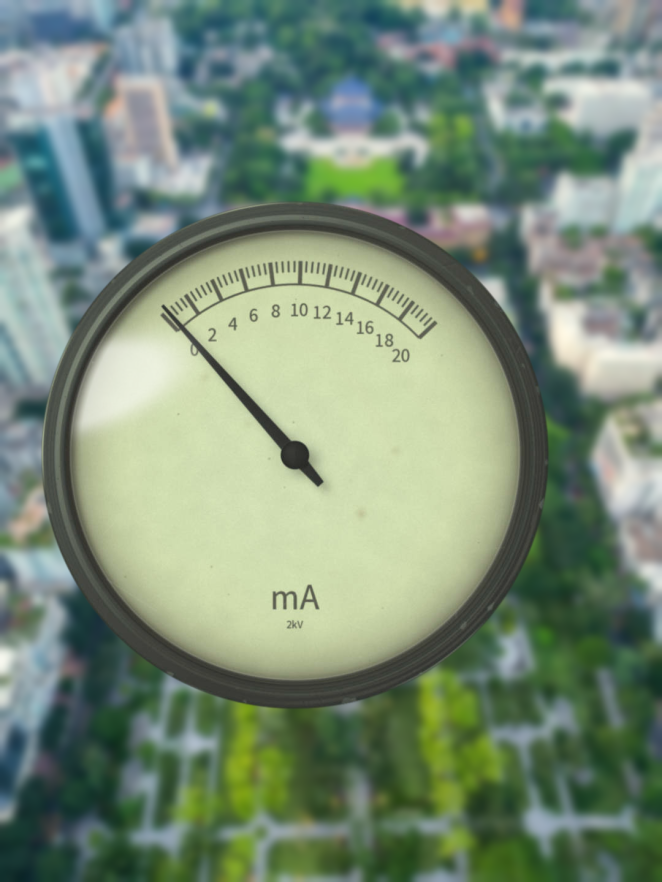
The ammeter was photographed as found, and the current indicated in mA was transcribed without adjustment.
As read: 0.4 mA
